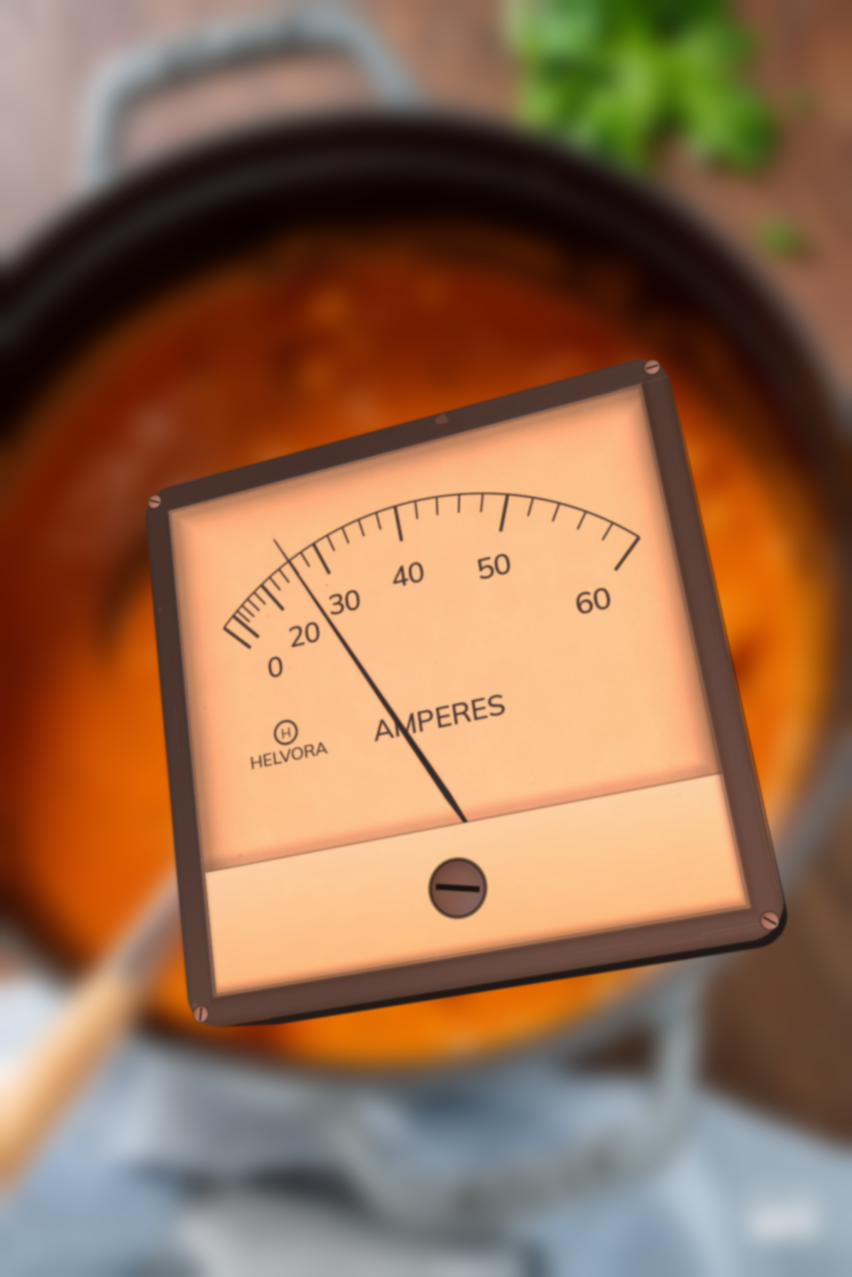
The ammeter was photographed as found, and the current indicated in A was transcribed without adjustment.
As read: 26 A
